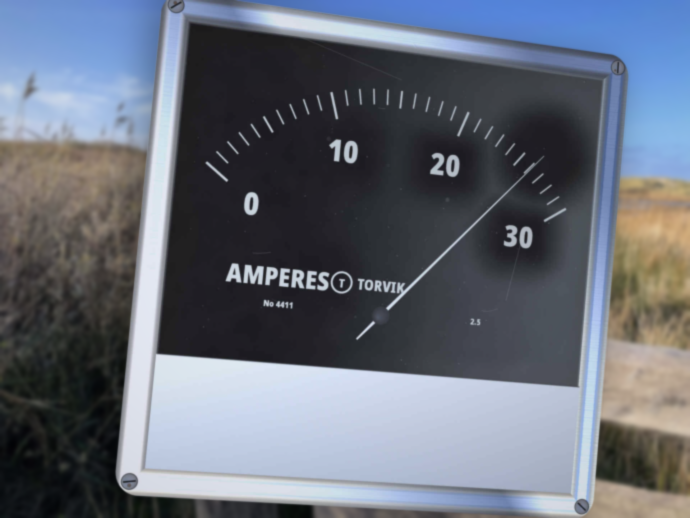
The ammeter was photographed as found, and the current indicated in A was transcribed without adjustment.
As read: 26 A
